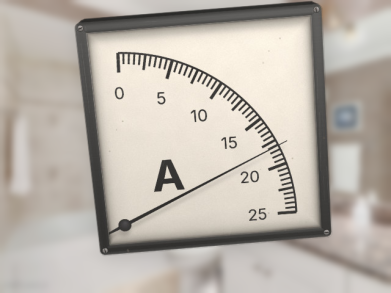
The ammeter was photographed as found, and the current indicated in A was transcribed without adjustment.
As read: 18 A
